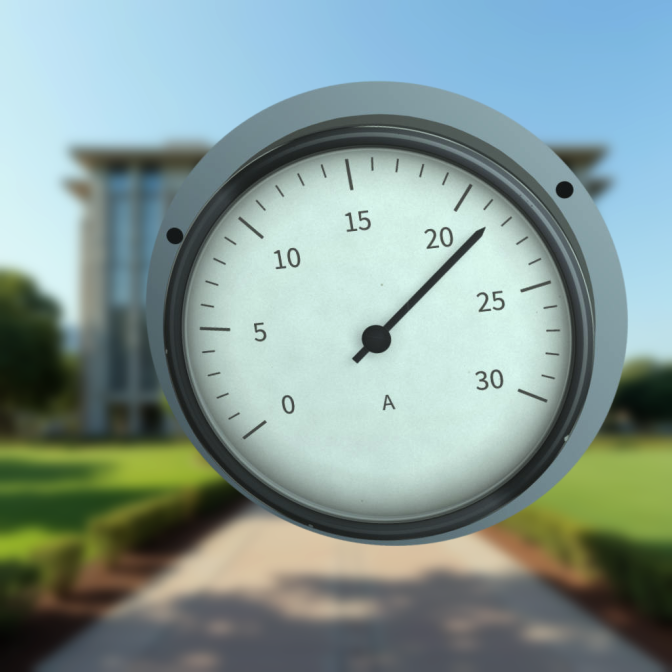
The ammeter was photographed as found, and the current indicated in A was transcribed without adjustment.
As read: 21.5 A
